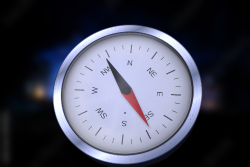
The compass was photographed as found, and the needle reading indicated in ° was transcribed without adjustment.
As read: 145 °
